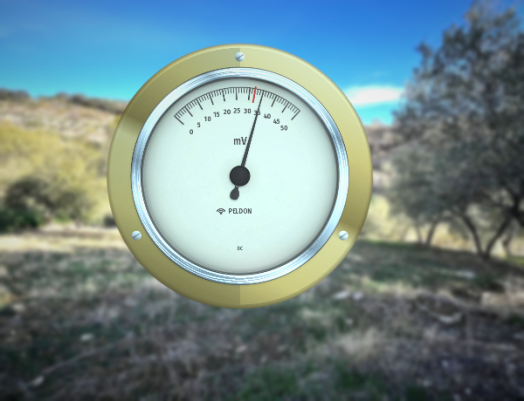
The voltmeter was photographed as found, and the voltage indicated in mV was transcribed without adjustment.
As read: 35 mV
